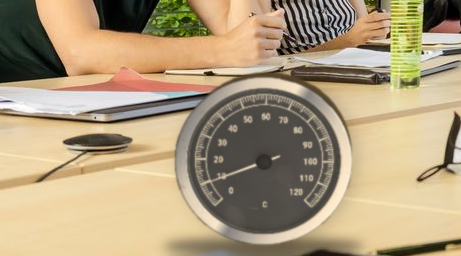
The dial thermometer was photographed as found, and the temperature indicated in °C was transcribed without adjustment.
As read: 10 °C
